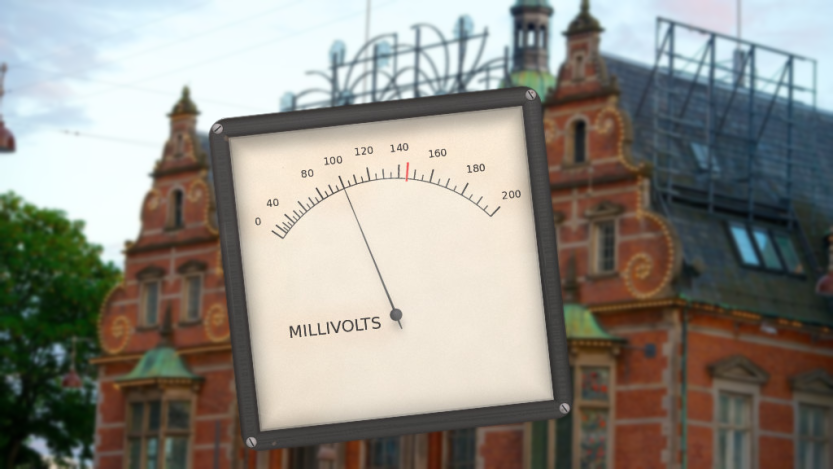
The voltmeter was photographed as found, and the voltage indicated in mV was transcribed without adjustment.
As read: 100 mV
